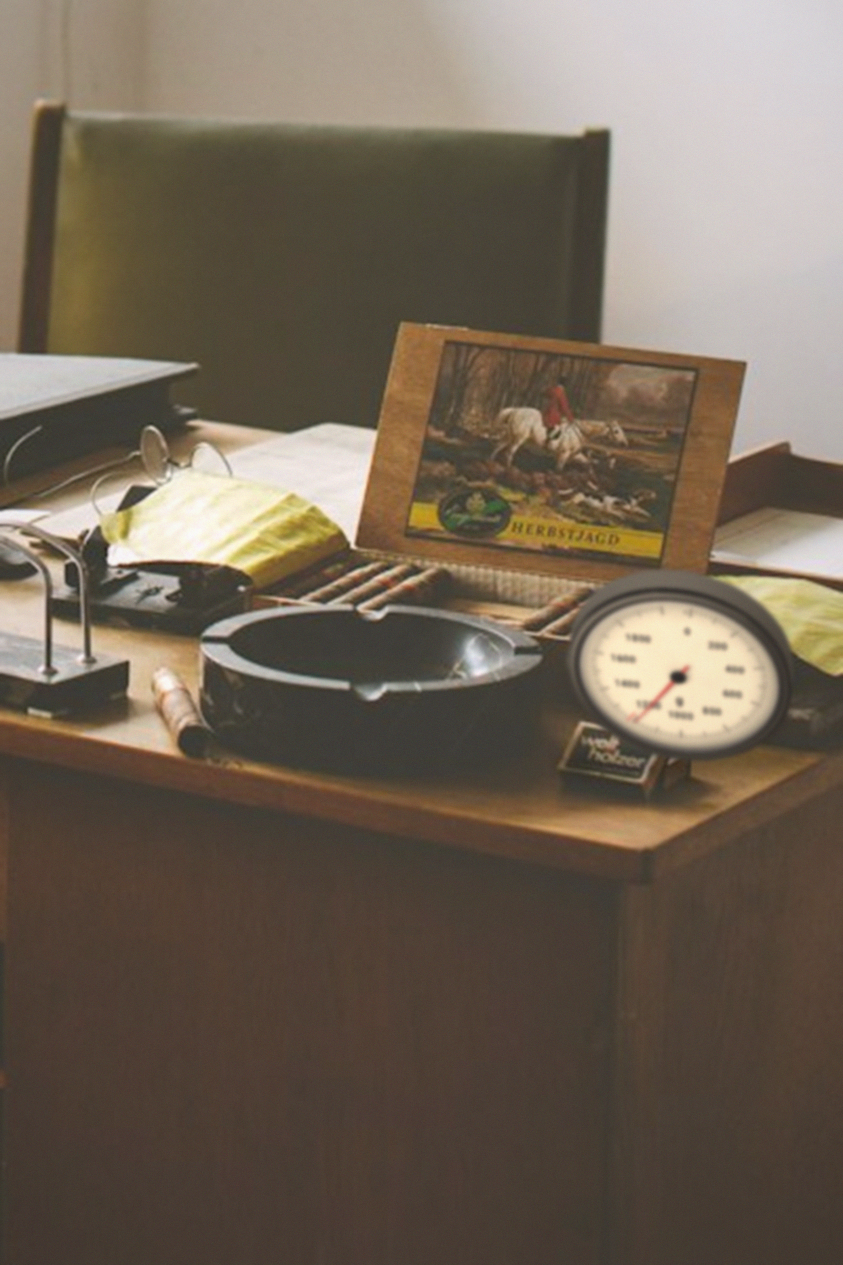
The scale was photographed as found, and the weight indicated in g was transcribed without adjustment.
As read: 1200 g
